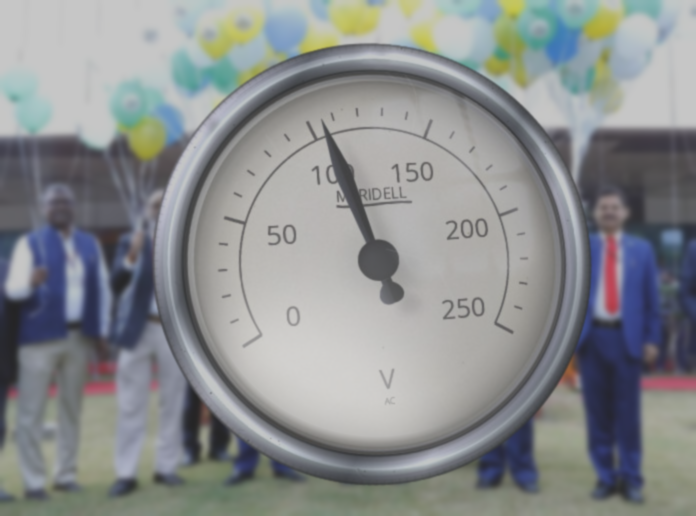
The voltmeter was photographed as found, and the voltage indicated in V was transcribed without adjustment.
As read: 105 V
